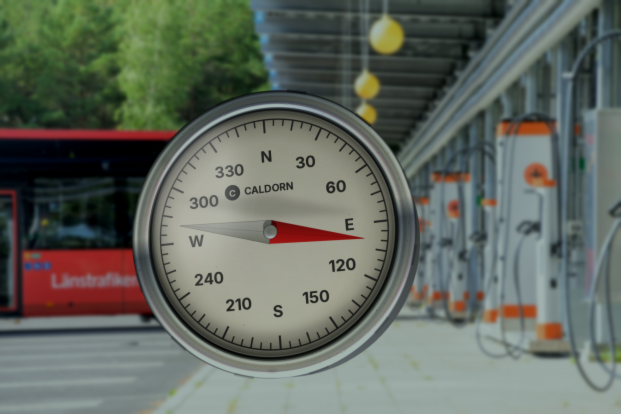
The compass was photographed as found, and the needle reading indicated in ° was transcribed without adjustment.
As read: 100 °
